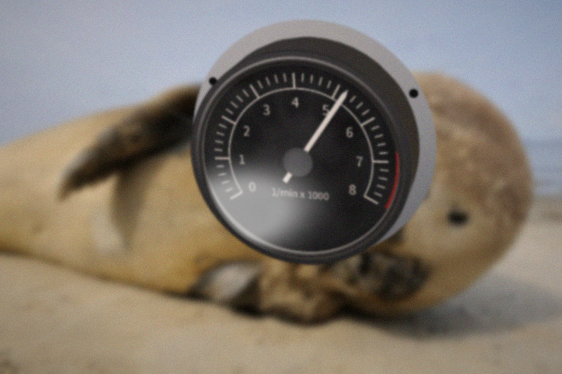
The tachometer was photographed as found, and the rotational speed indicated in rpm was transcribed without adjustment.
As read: 5200 rpm
